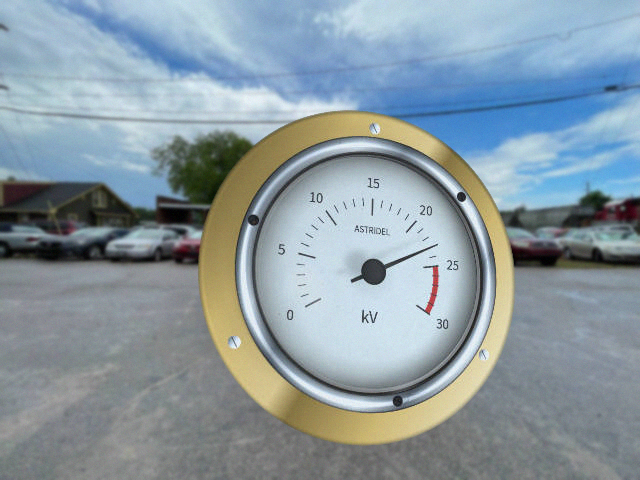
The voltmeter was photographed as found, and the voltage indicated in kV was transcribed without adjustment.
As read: 23 kV
